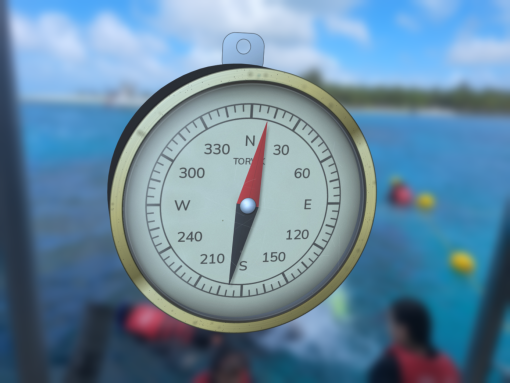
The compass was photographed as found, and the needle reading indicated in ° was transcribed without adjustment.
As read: 10 °
